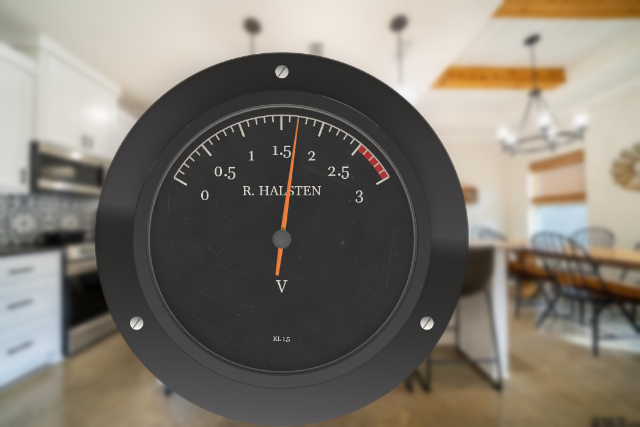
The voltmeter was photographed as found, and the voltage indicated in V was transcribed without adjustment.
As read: 1.7 V
